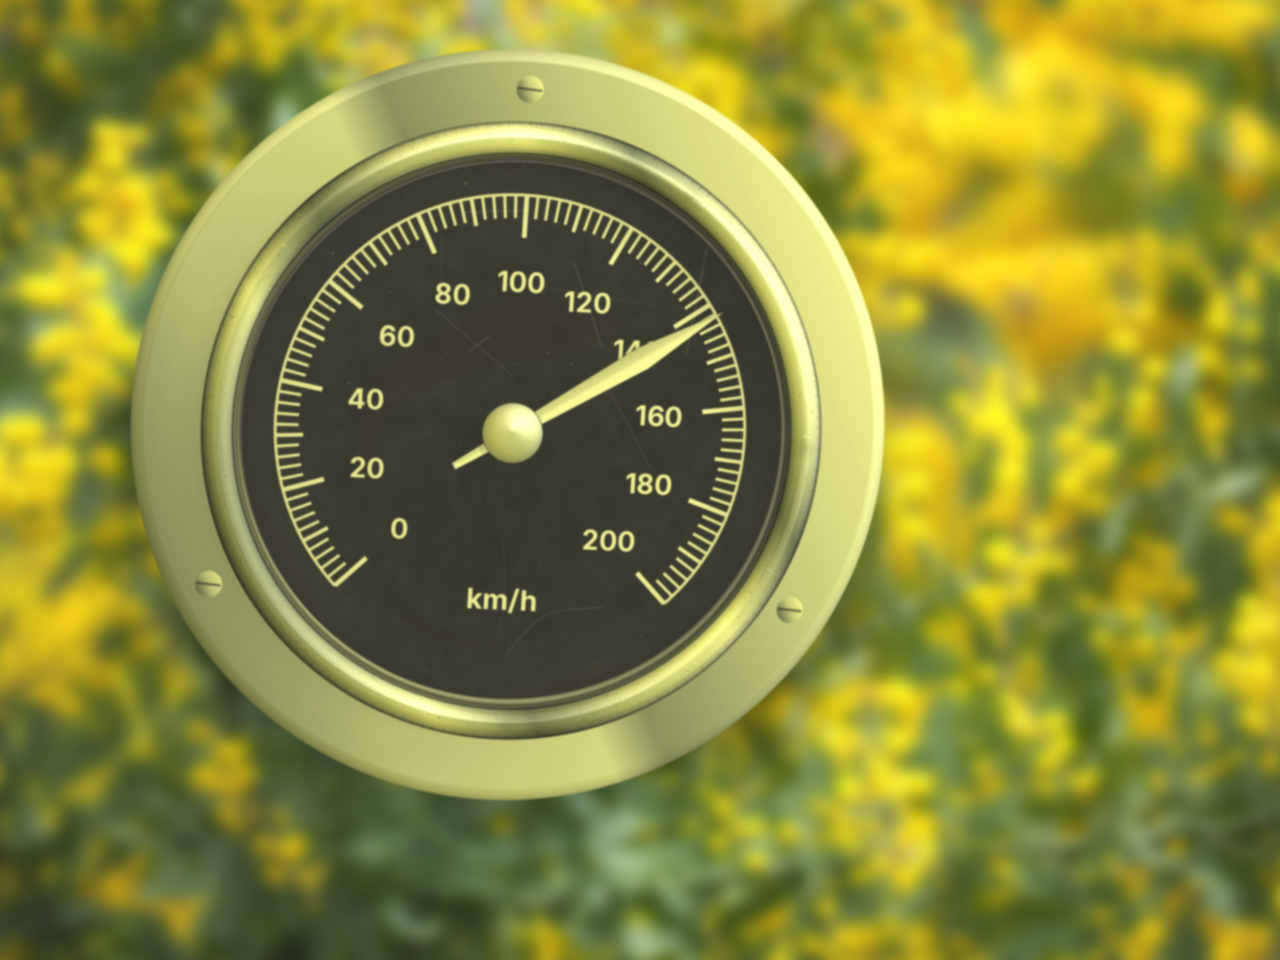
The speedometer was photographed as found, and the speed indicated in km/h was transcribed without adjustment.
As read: 142 km/h
